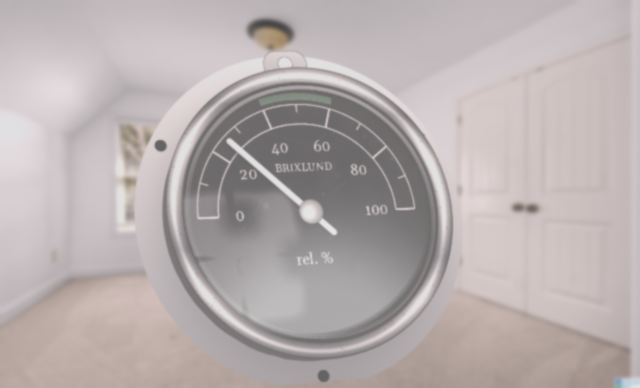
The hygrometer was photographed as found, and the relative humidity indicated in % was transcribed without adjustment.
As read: 25 %
